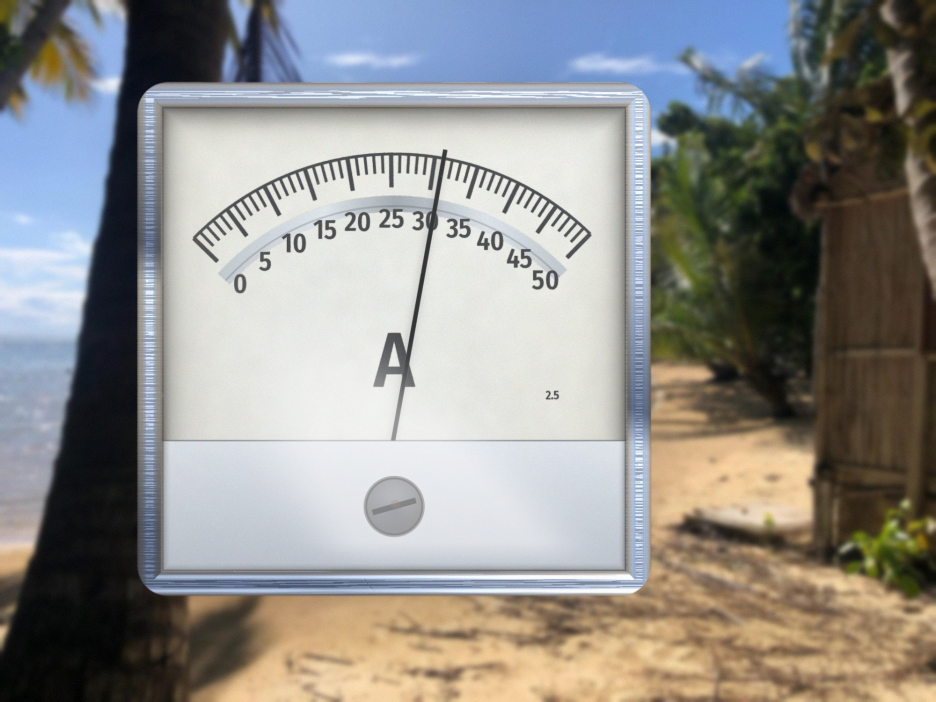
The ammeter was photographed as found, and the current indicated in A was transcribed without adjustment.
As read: 31 A
